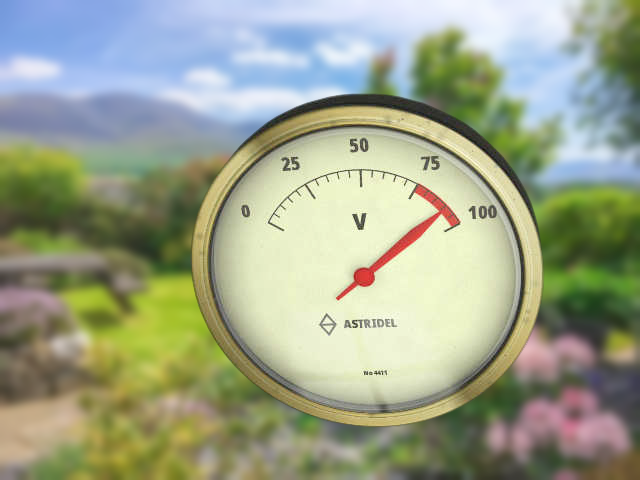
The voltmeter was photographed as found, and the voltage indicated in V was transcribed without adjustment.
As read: 90 V
